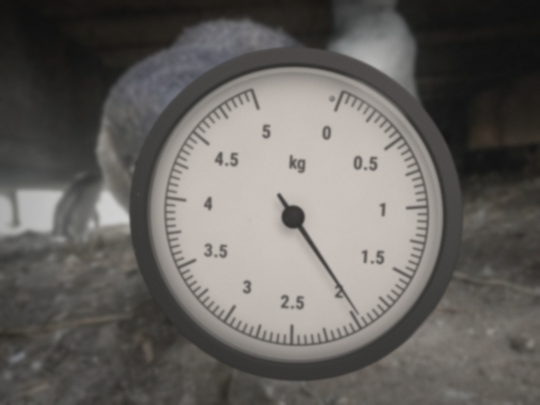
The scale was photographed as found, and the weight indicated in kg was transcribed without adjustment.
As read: 1.95 kg
